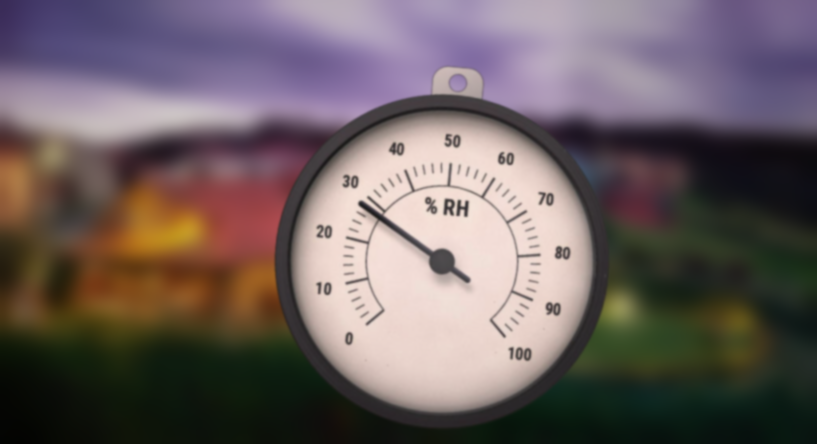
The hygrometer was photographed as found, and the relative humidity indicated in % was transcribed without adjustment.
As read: 28 %
